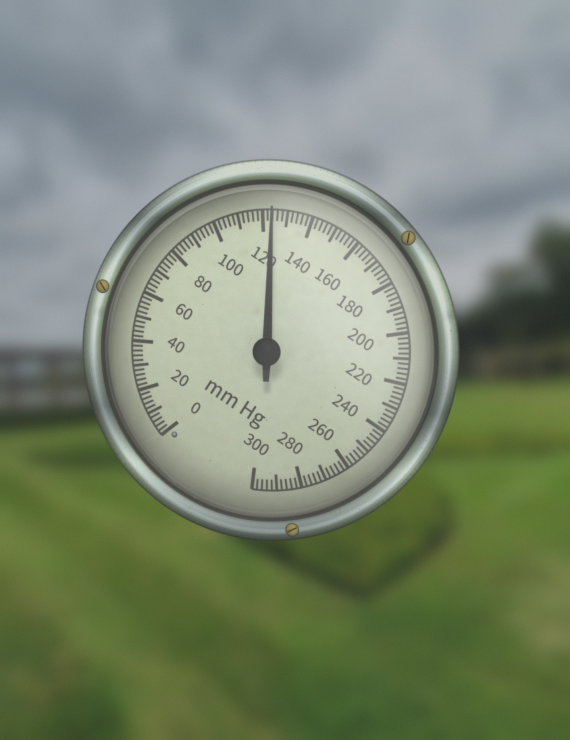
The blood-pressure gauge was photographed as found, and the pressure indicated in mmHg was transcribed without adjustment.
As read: 124 mmHg
